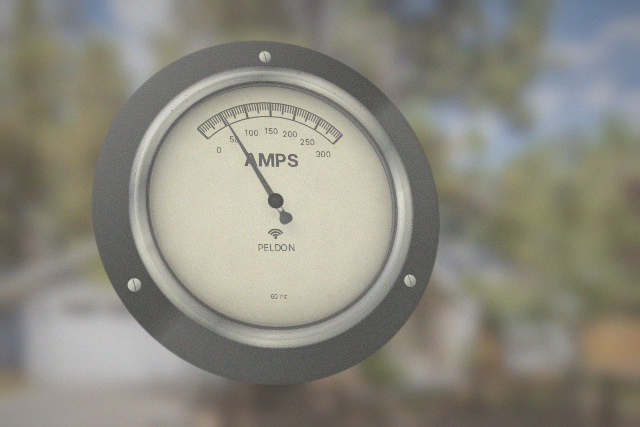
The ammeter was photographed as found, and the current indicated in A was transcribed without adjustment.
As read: 50 A
